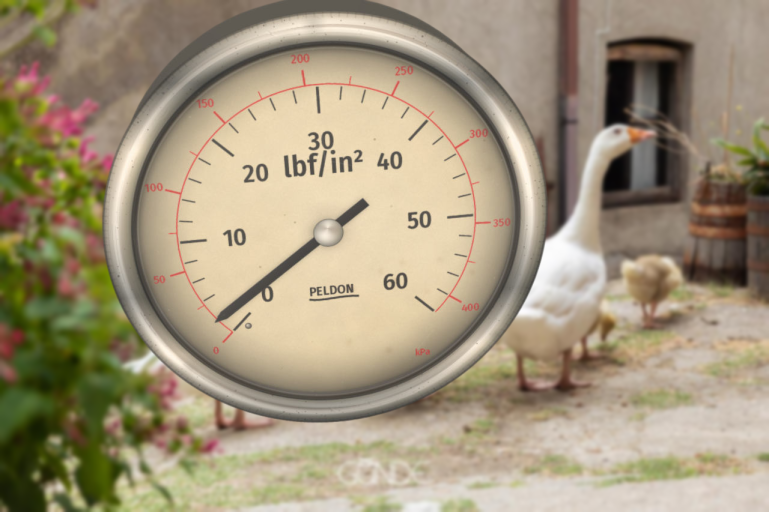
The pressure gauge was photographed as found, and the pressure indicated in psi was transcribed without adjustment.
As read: 2 psi
